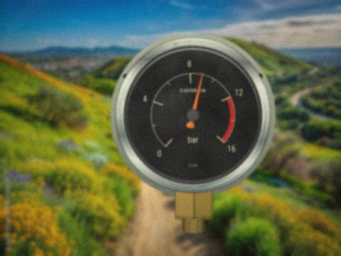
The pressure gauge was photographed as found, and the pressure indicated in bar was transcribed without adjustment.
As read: 9 bar
